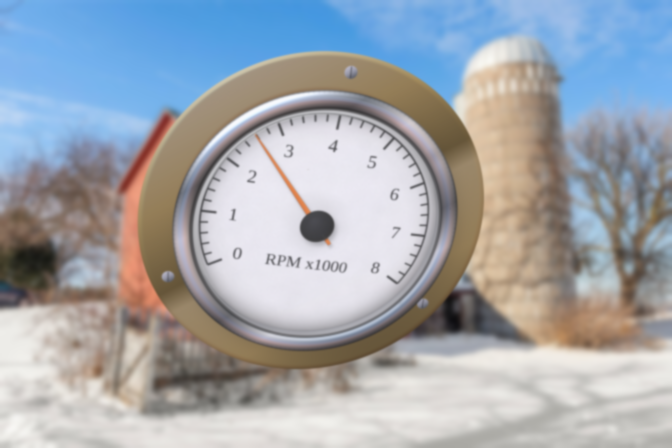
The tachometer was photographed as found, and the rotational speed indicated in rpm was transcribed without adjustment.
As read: 2600 rpm
